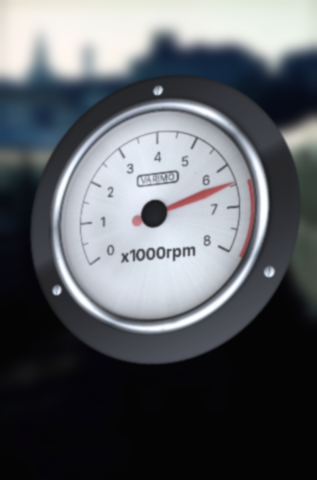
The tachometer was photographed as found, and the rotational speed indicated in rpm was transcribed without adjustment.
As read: 6500 rpm
